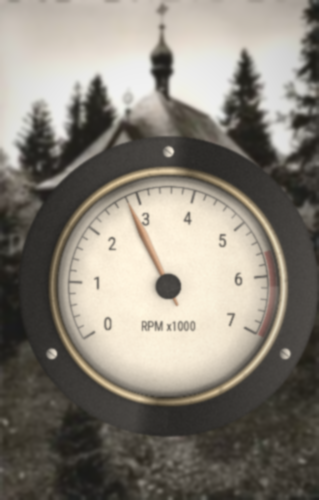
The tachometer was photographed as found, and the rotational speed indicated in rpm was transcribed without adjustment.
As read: 2800 rpm
